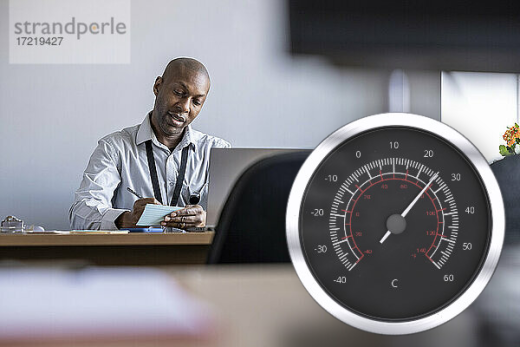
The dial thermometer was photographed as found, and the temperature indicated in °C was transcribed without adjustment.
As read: 25 °C
